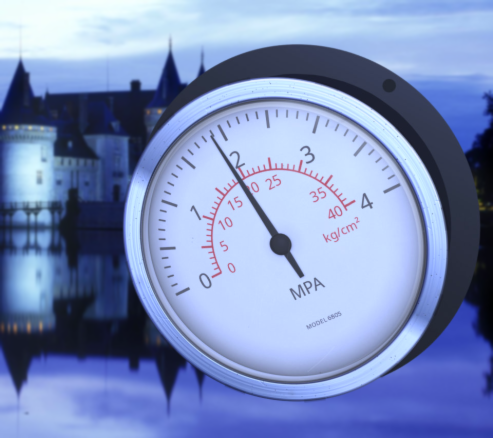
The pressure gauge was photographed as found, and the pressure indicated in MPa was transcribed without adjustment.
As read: 1.9 MPa
